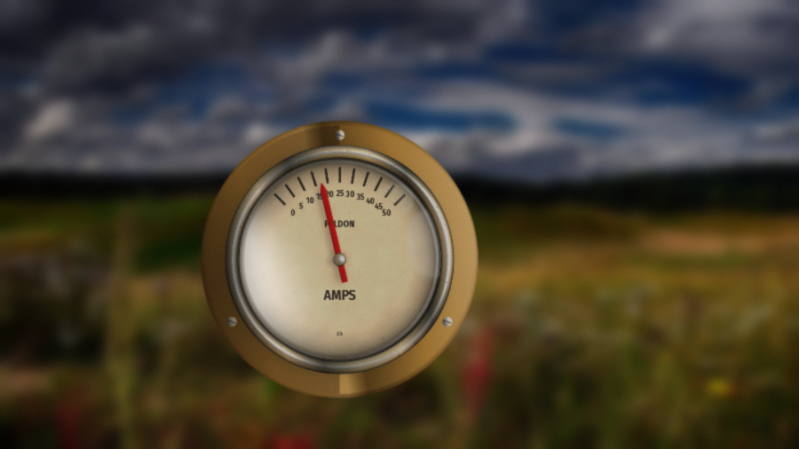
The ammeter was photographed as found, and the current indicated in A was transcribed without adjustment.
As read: 17.5 A
